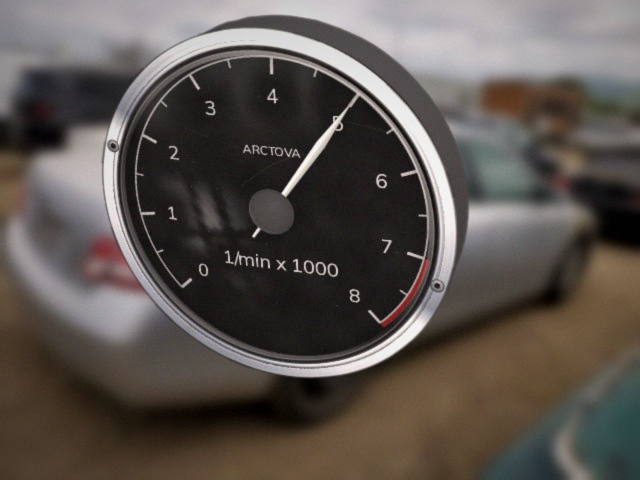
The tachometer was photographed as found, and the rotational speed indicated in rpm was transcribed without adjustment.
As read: 5000 rpm
